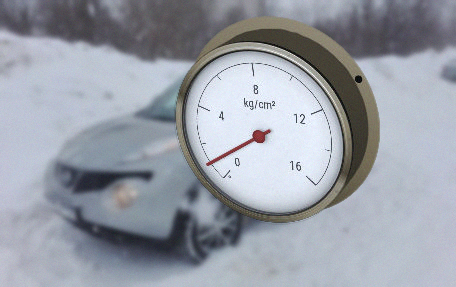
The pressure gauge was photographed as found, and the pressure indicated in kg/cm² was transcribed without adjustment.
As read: 1 kg/cm²
